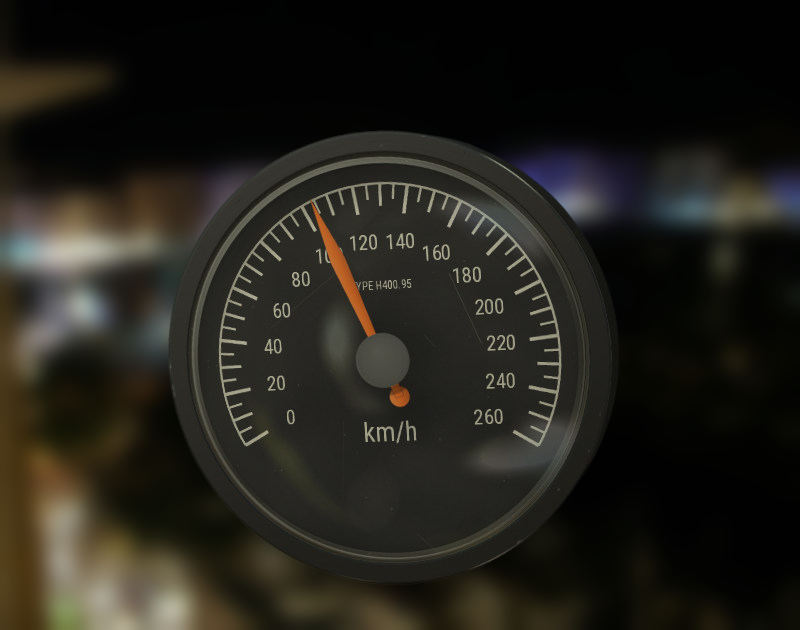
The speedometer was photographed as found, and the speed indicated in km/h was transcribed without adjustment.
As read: 105 km/h
